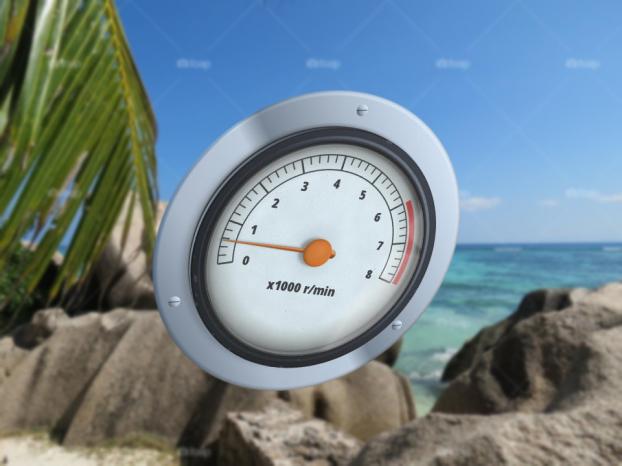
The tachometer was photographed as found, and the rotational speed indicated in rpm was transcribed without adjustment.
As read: 600 rpm
